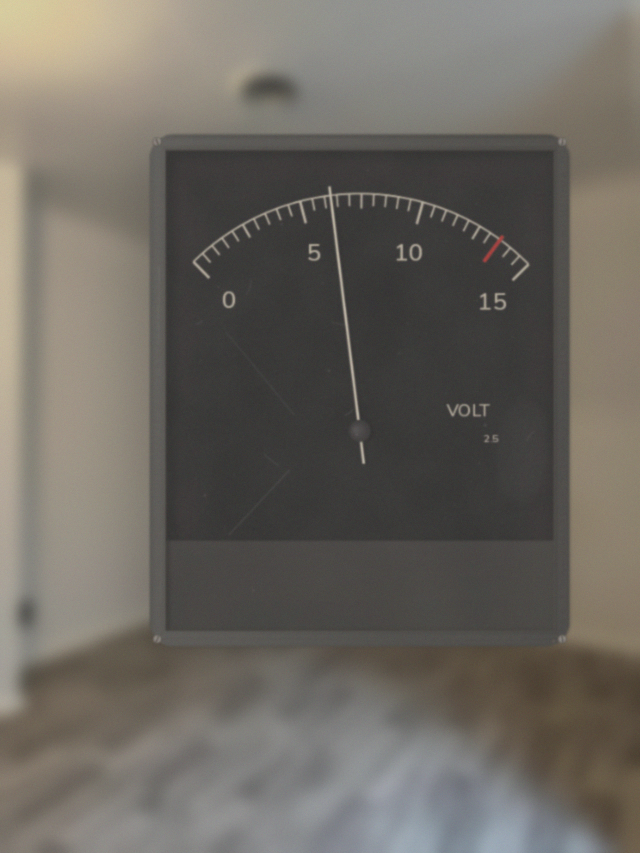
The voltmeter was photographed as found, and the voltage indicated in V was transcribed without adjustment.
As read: 6.25 V
